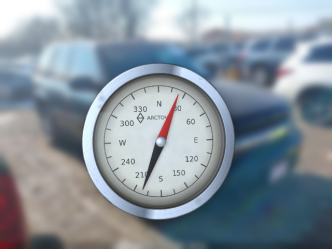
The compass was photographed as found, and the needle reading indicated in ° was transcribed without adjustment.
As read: 22.5 °
